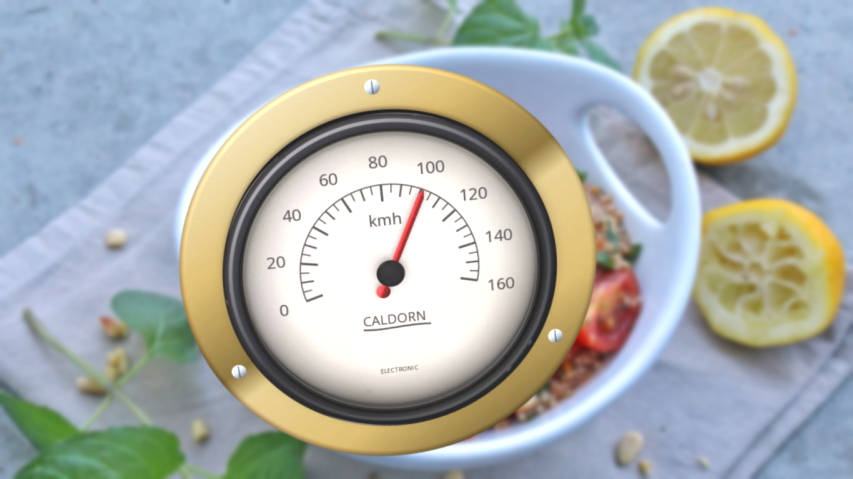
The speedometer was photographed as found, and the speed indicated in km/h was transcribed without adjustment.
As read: 100 km/h
